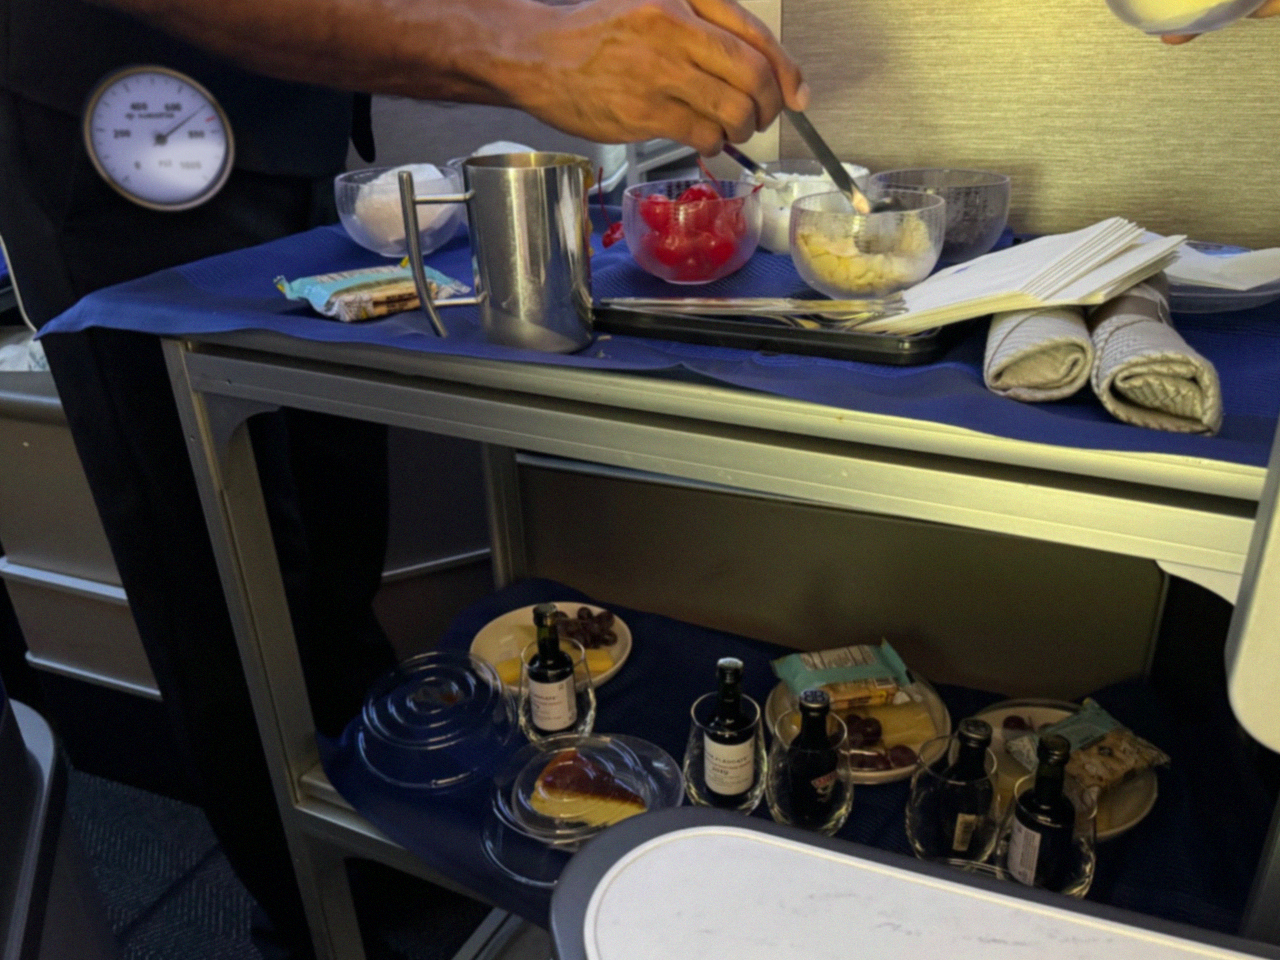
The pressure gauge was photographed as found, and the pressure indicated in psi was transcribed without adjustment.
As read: 700 psi
